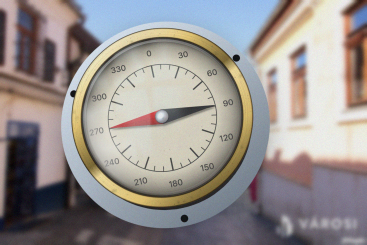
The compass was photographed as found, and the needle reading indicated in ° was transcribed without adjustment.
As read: 270 °
